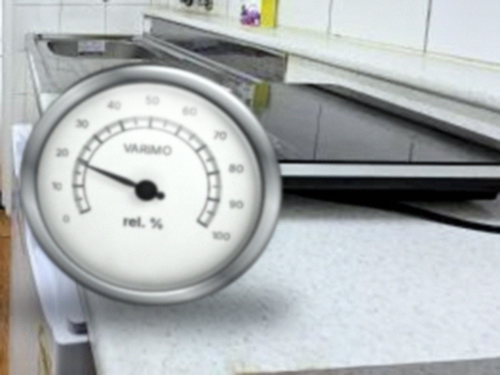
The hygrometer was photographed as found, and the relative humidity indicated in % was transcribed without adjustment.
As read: 20 %
